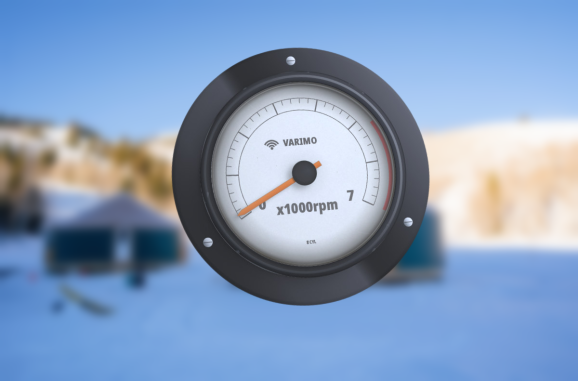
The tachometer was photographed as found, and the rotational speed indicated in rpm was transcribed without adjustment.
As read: 100 rpm
